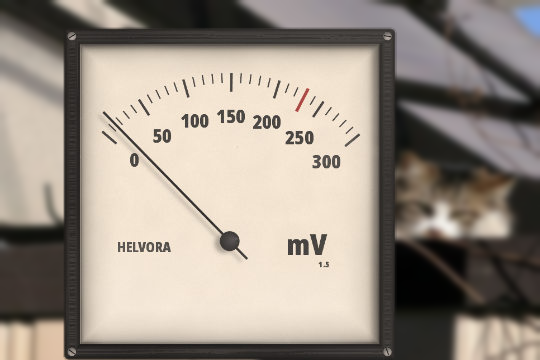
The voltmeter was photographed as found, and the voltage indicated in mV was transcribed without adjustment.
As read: 15 mV
